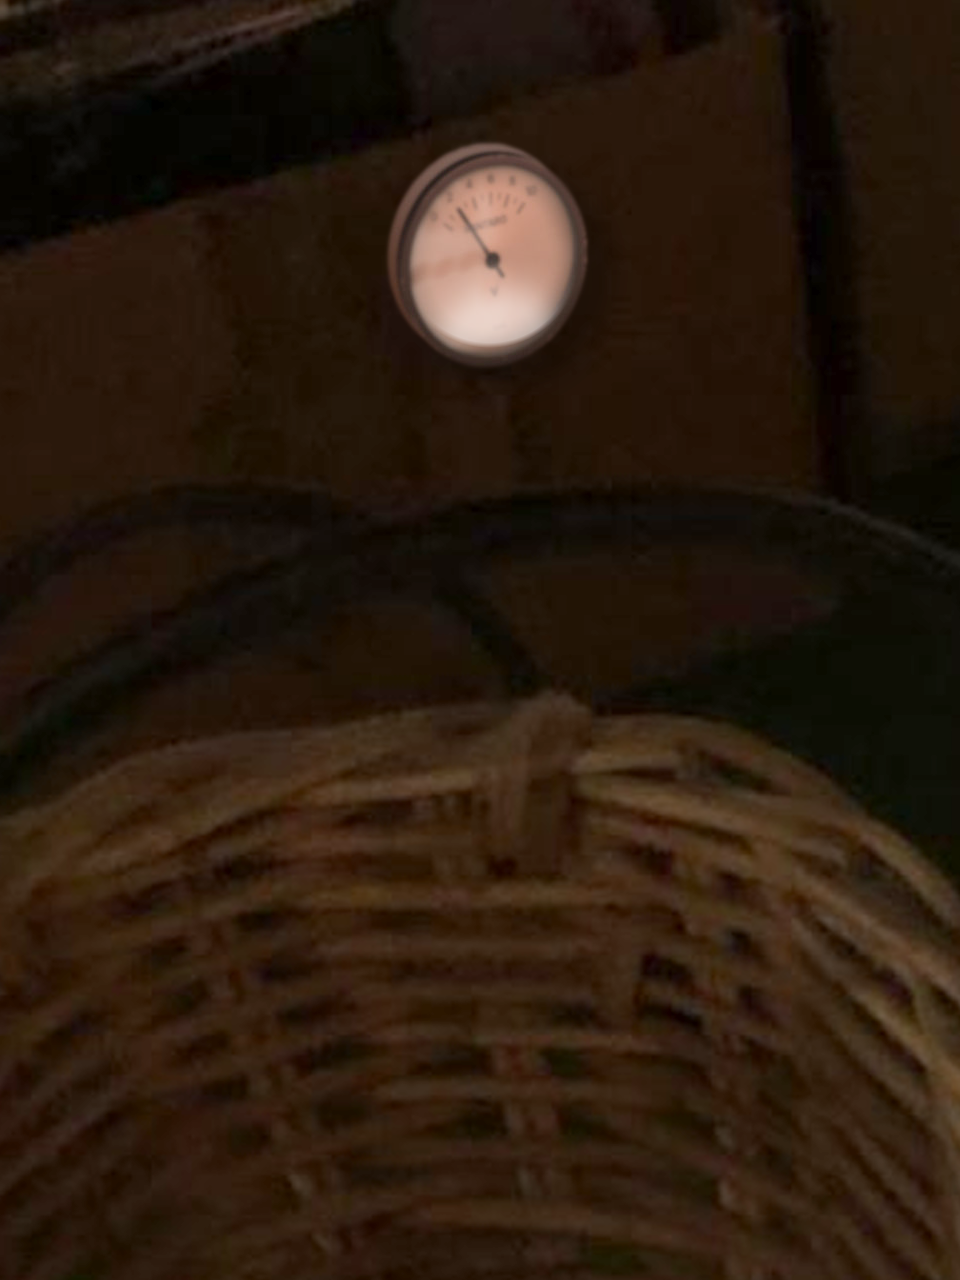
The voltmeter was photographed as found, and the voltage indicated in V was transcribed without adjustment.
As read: 2 V
